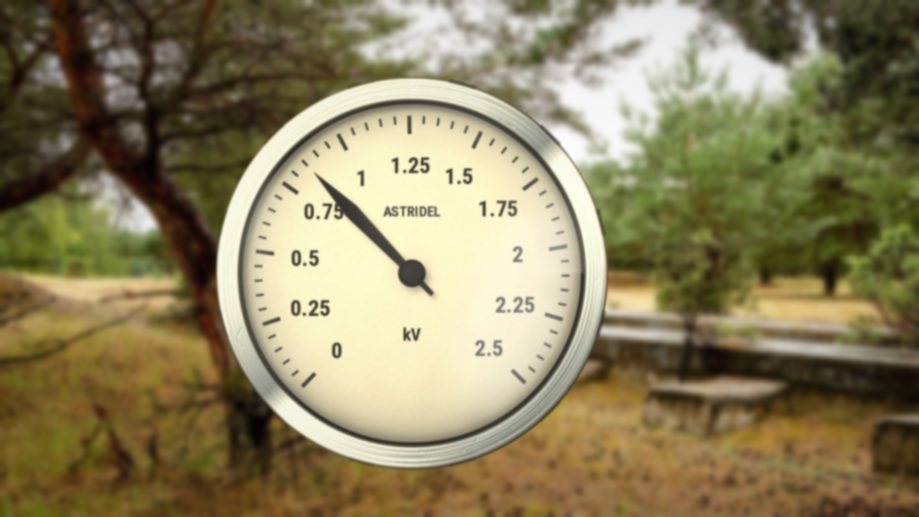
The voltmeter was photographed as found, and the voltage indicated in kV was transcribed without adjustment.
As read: 0.85 kV
